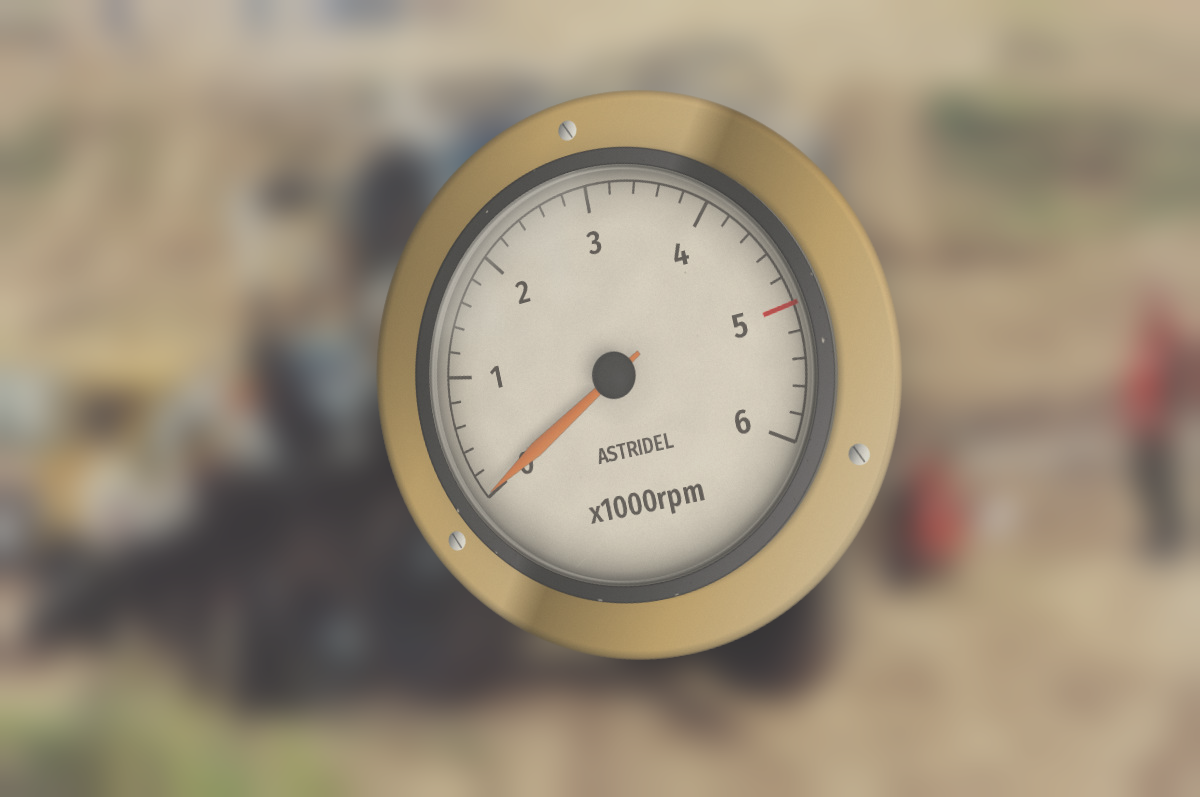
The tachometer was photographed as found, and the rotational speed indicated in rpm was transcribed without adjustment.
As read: 0 rpm
